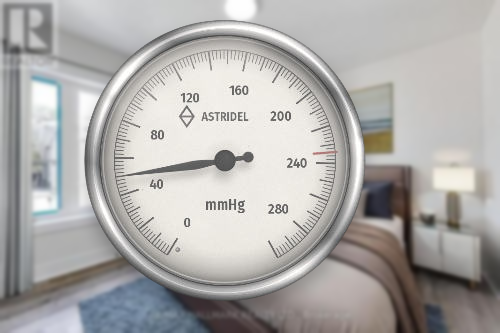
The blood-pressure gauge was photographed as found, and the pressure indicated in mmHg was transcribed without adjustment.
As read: 50 mmHg
